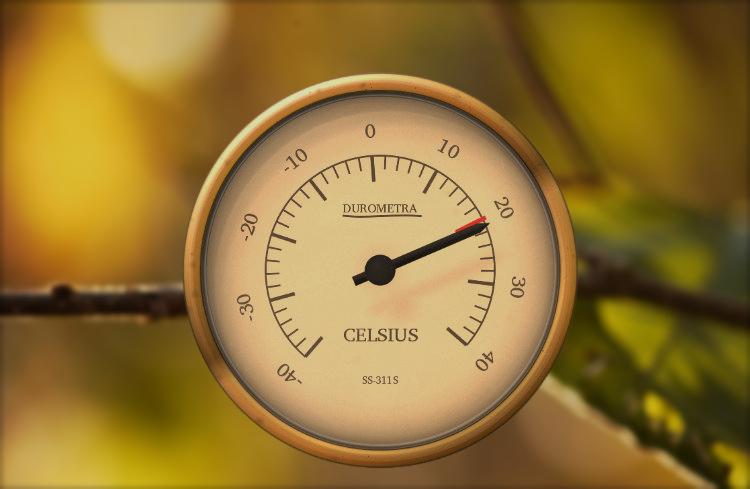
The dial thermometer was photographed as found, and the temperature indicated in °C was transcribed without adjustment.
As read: 21 °C
